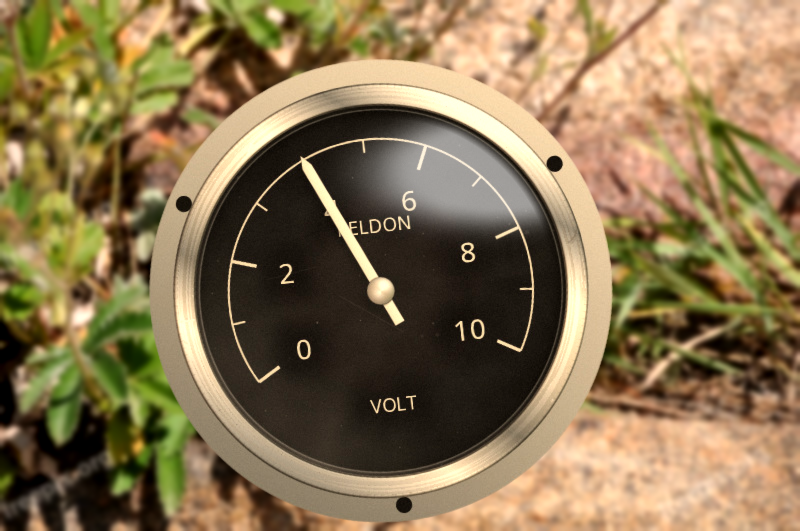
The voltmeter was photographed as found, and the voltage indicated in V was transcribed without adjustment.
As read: 4 V
